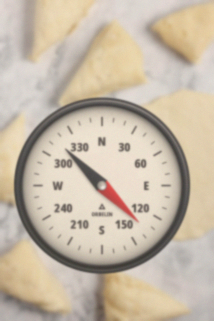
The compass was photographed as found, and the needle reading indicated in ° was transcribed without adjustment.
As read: 135 °
